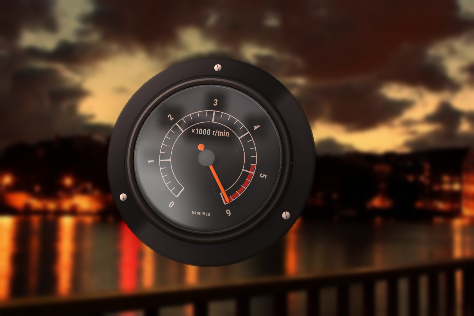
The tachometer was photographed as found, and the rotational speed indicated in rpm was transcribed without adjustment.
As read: 5900 rpm
